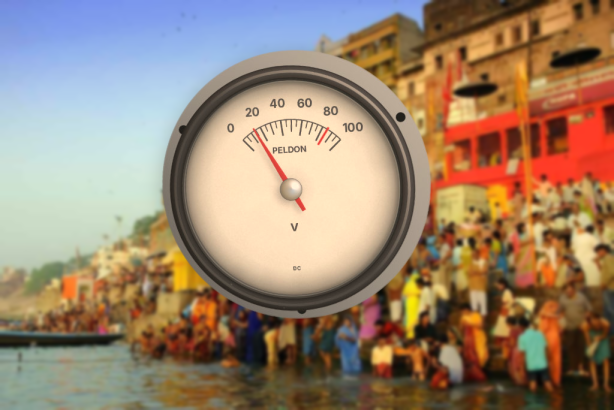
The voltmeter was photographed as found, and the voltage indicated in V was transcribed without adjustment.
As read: 15 V
